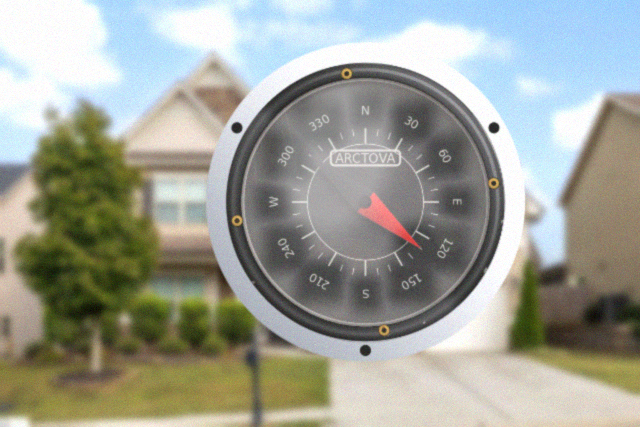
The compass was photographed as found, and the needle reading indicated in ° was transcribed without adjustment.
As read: 130 °
